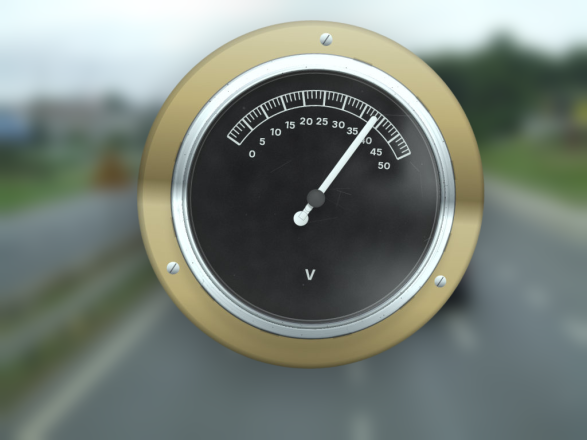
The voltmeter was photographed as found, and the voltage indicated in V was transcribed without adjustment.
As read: 38 V
